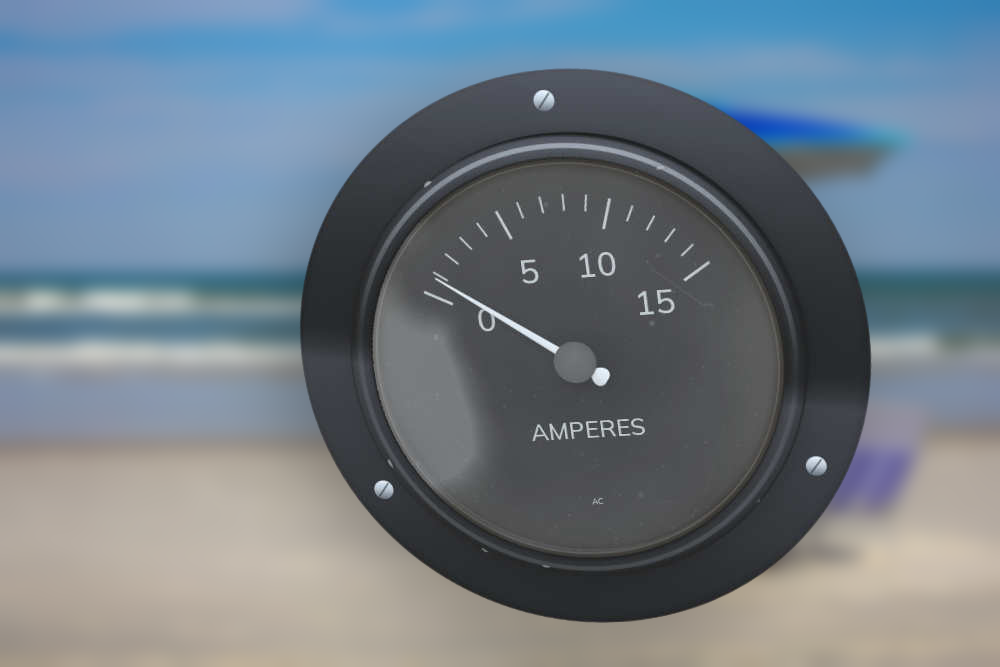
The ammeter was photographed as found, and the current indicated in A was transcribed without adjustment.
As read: 1 A
